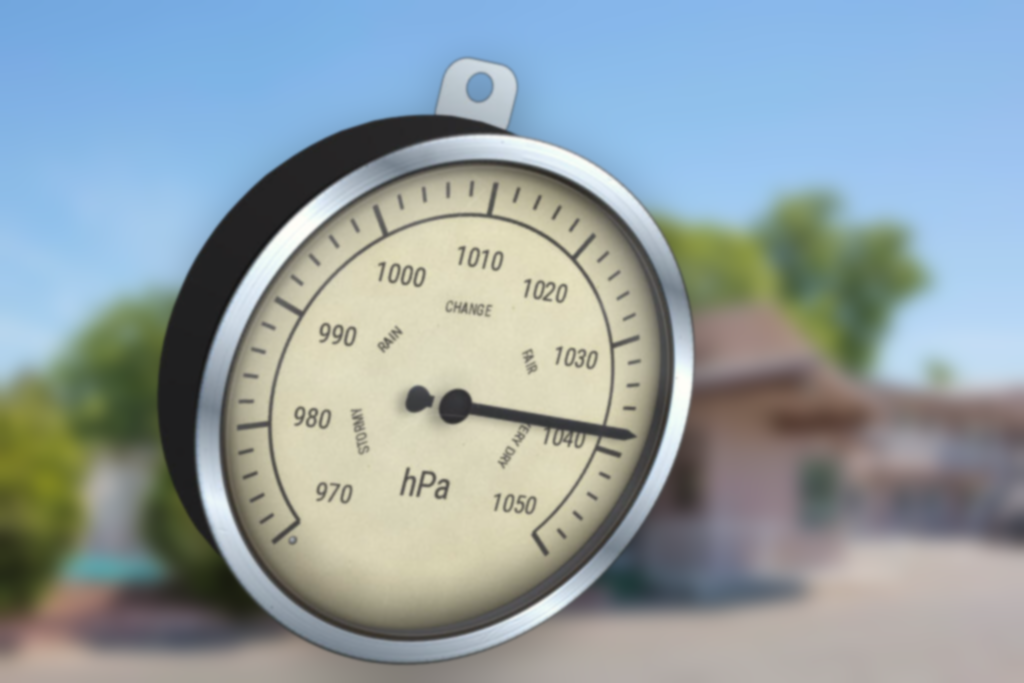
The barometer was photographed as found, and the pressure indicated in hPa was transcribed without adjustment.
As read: 1038 hPa
